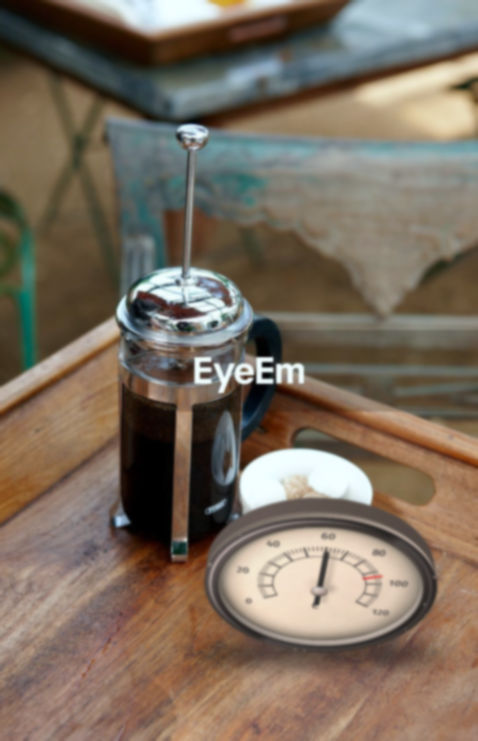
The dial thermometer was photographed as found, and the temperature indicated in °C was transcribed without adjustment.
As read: 60 °C
